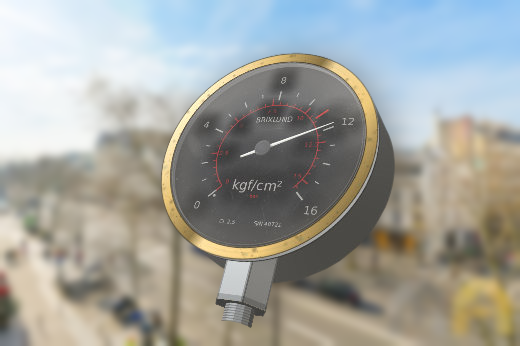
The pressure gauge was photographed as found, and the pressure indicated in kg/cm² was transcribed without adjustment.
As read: 12 kg/cm²
